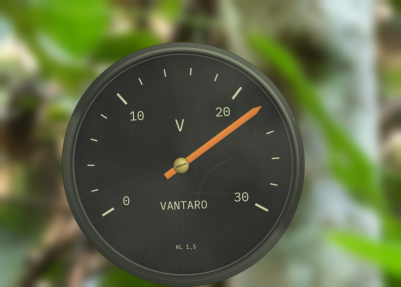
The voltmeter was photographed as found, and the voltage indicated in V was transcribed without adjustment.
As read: 22 V
